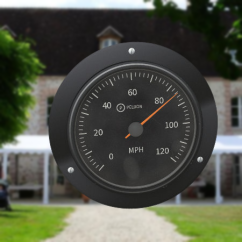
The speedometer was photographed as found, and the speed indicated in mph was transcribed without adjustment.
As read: 84 mph
